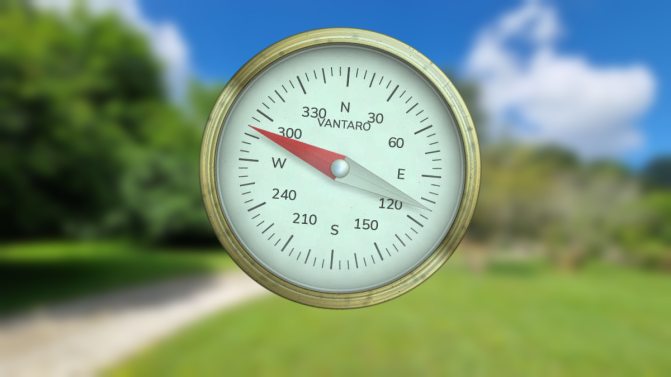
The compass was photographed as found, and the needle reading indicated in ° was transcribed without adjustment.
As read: 290 °
